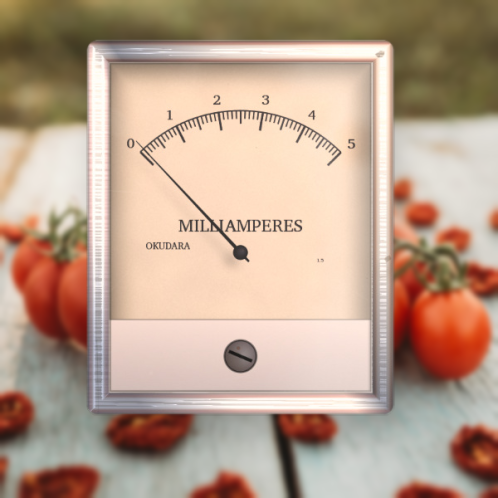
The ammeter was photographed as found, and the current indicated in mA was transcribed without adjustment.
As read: 0.1 mA
